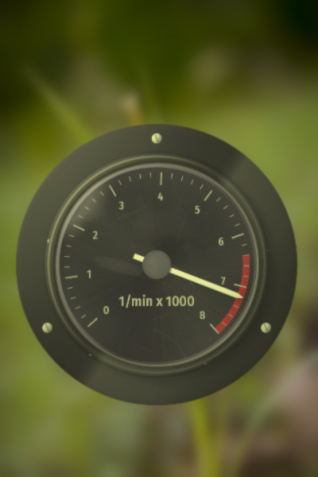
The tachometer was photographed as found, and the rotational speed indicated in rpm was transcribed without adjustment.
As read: 7200 rpm
